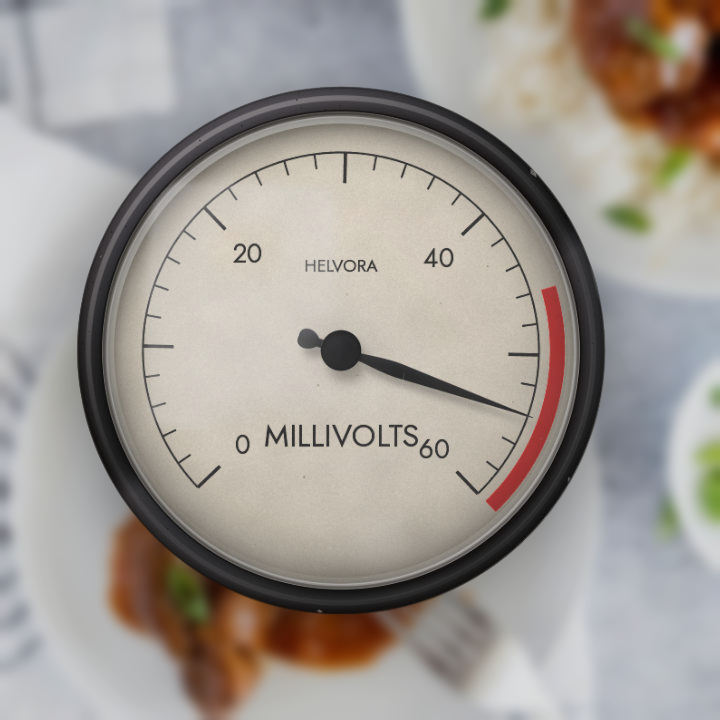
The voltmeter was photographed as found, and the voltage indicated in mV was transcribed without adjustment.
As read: 54 mV
